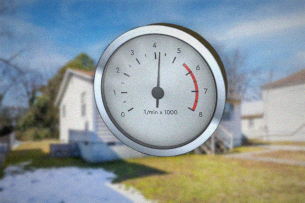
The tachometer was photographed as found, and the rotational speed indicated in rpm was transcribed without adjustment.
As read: 4250 rpm
